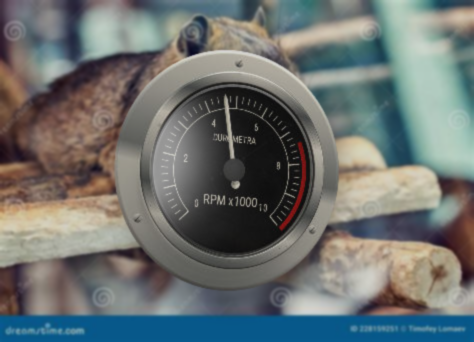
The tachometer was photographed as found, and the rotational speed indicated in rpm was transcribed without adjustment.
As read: 4600 rpm
